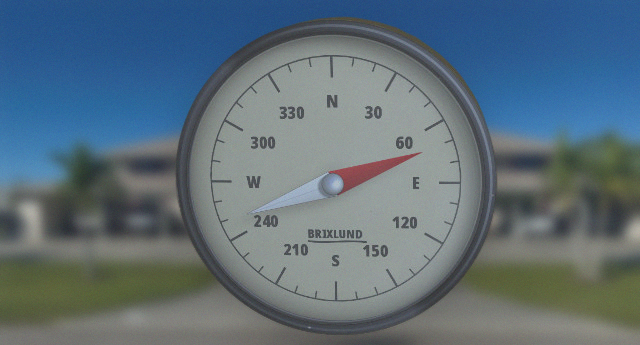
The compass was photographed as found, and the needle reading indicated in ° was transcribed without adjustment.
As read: 70 °
